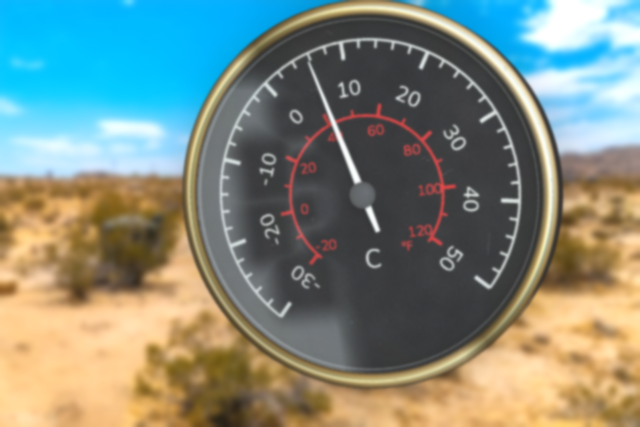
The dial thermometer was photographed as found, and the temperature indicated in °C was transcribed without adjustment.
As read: 6 °C
